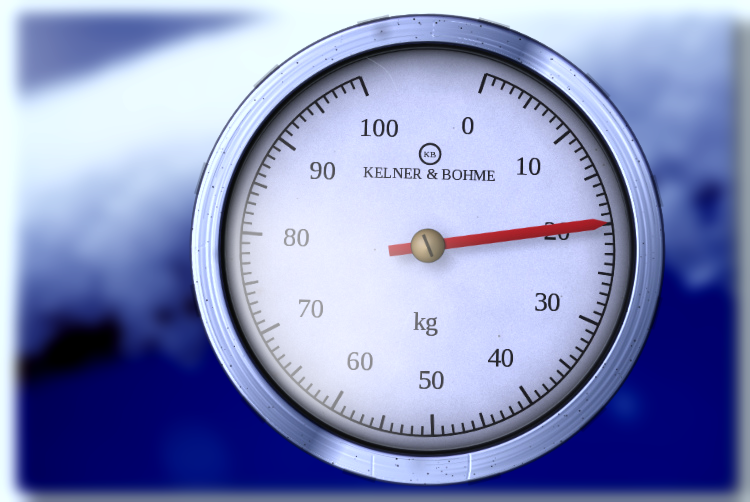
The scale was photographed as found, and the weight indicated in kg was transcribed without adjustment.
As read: 20 kg
